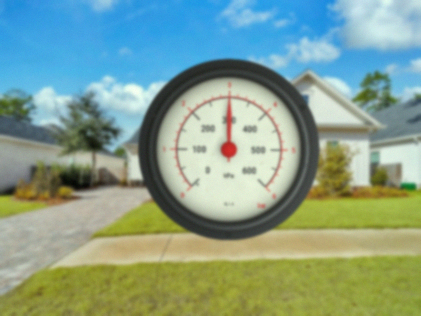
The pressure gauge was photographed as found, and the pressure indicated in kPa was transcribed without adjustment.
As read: 300 kPa
